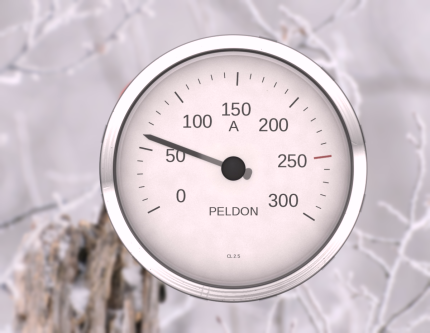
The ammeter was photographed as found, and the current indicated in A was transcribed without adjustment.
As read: 60 A
